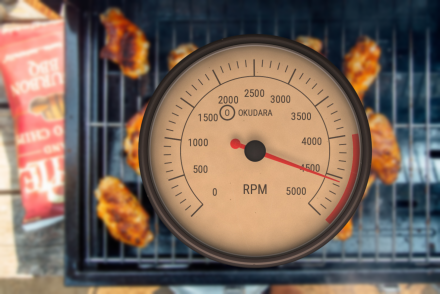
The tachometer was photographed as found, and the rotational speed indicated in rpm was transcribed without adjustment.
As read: 4550 rpm
